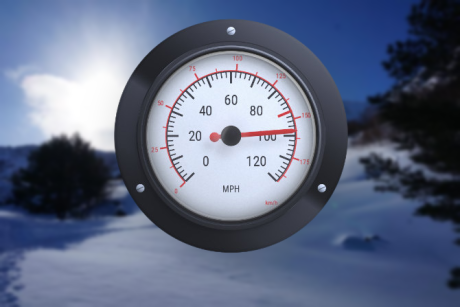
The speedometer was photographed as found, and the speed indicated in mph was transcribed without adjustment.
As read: 98 mph
